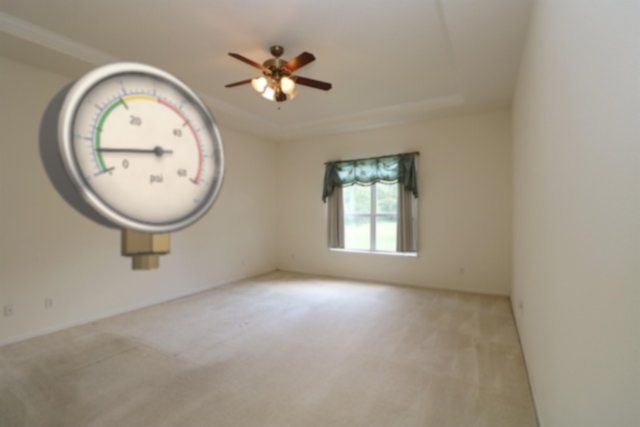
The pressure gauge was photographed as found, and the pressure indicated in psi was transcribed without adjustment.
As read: 5 psi
